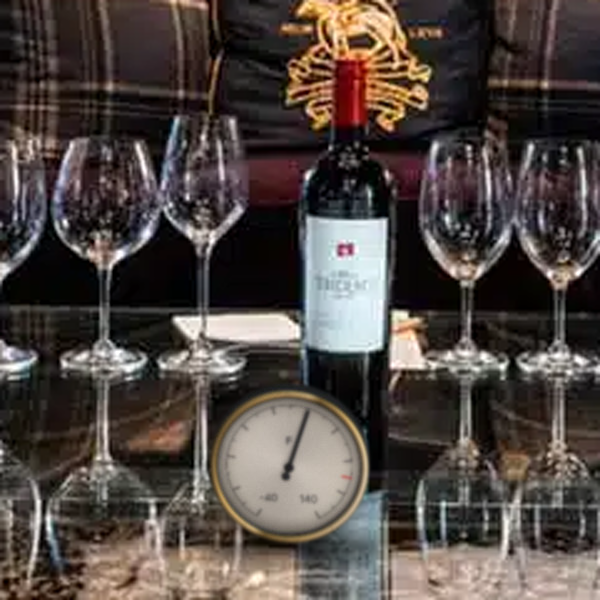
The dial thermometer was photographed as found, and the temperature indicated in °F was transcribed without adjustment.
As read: 60 °F
